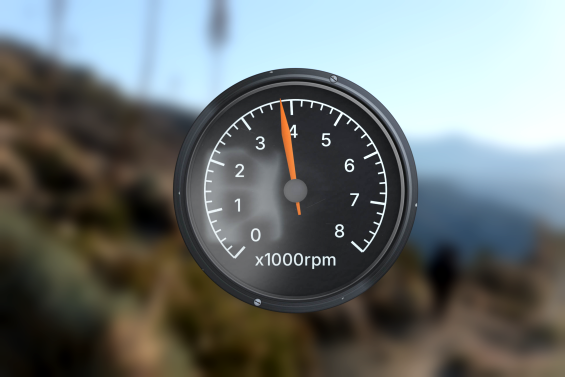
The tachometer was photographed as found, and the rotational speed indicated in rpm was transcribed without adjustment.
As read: 3800 rpm
